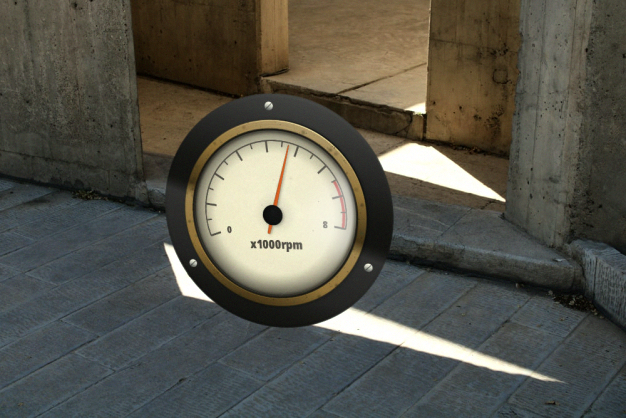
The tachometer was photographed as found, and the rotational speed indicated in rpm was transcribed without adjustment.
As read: 4750 rpm
